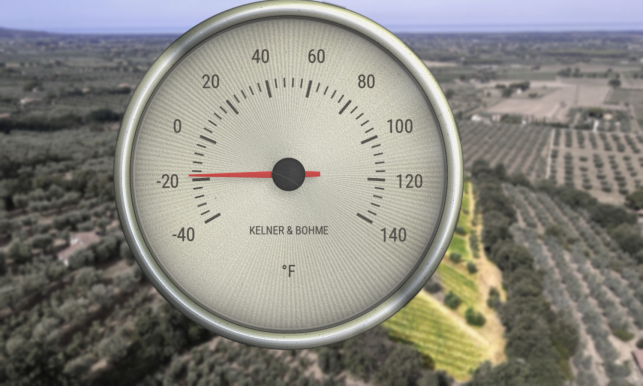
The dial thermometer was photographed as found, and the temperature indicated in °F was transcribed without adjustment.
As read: -18 °F
